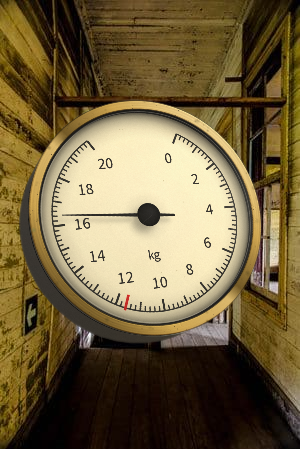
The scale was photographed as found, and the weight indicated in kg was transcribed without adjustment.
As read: 16.4 kg
